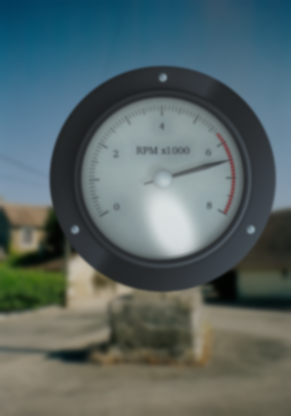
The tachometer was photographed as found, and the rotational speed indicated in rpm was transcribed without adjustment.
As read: 6500 rpm
